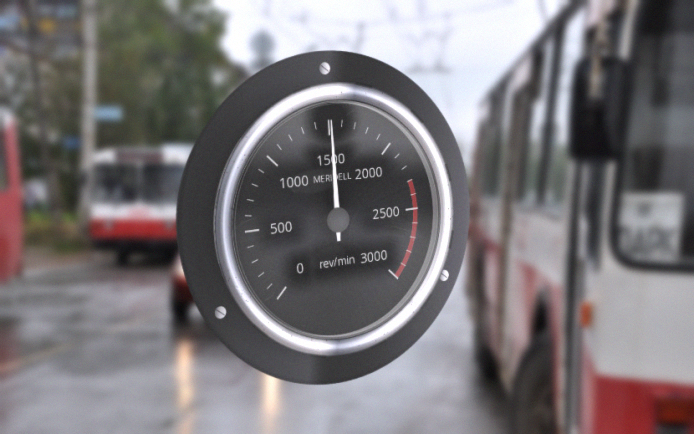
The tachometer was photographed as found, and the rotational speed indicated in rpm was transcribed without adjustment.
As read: 1500 rpm
